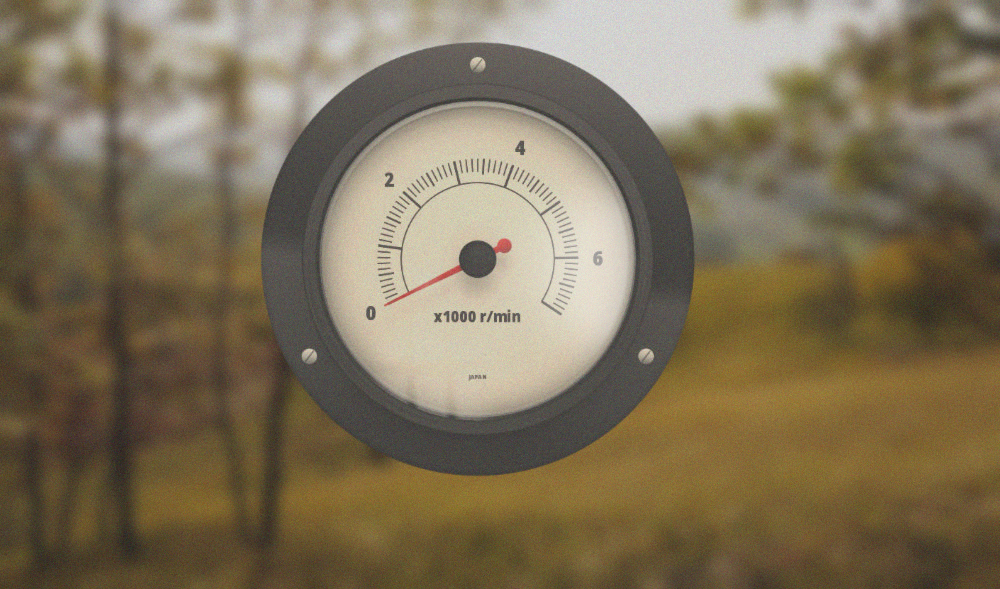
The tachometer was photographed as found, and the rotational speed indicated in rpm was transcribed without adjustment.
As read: 0 rpm
